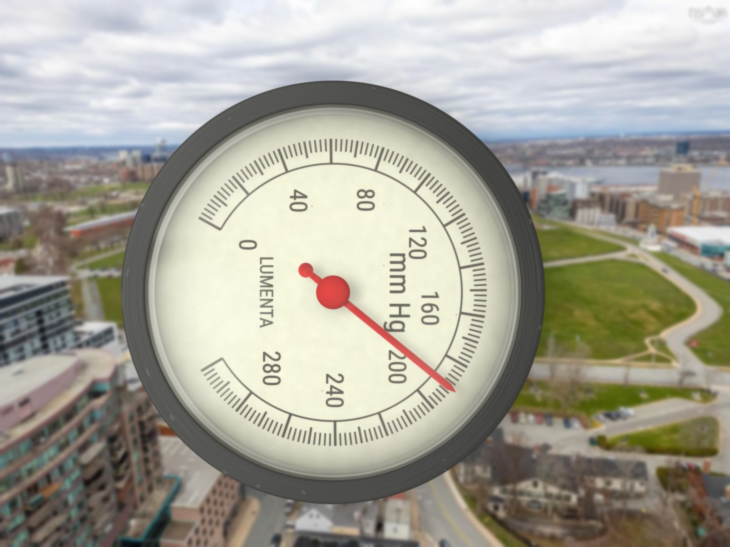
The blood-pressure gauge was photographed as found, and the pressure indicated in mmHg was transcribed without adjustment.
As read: 190 mmHg
